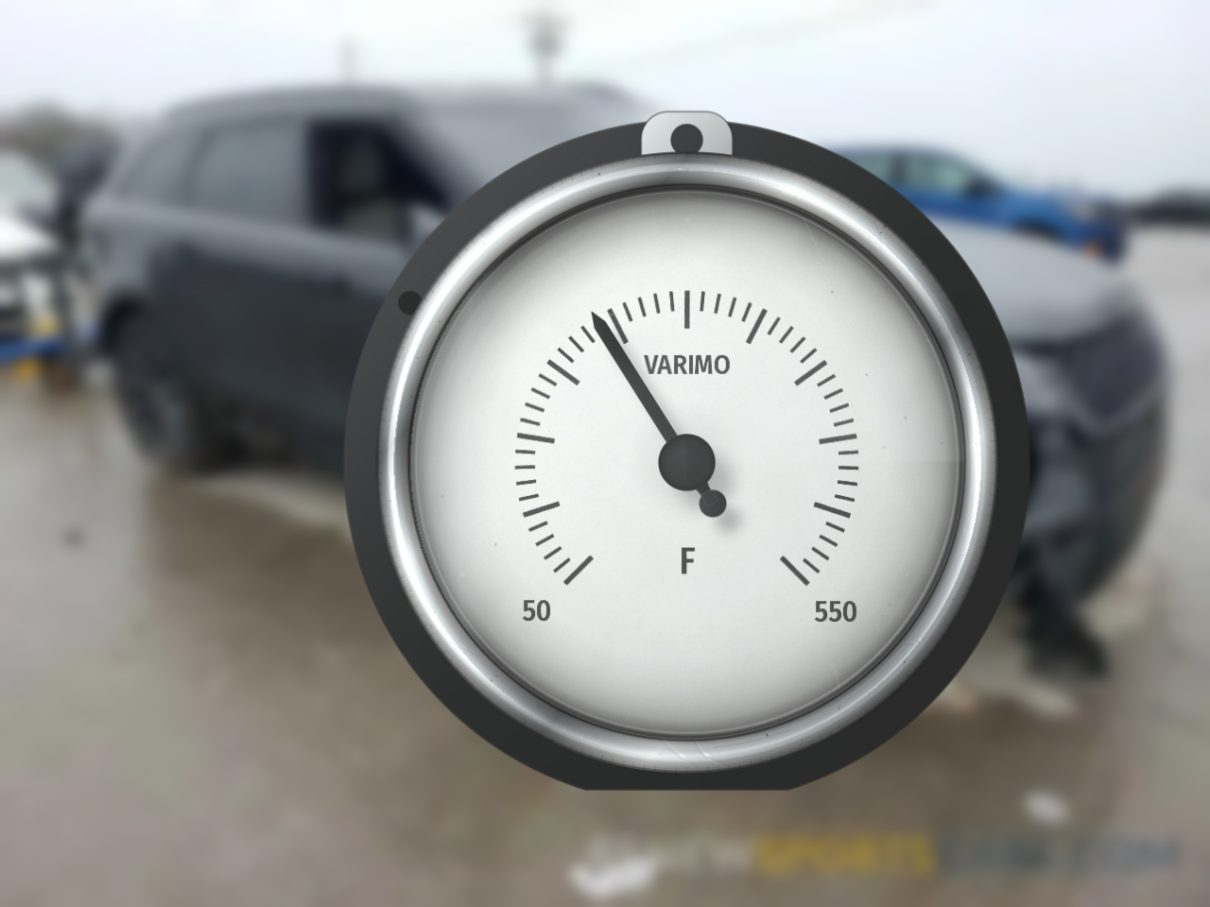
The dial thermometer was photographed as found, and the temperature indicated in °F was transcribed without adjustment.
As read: 240 °F
